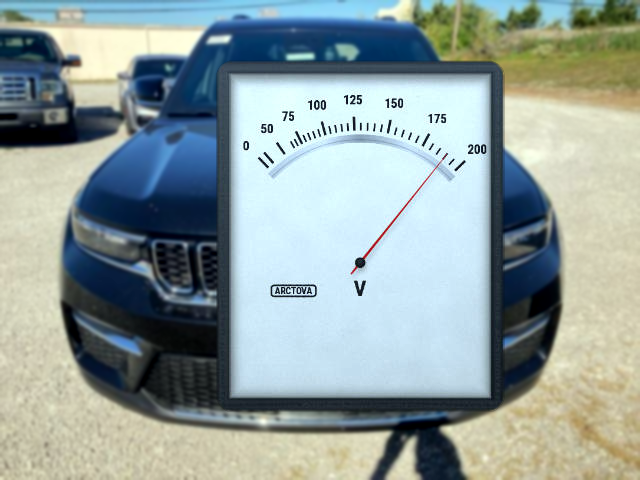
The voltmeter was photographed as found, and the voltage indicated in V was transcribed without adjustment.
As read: 190 V
